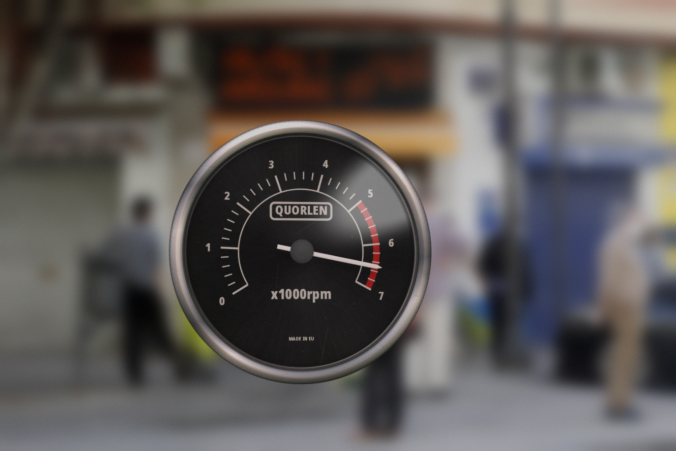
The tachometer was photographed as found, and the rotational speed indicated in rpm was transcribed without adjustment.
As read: 6500 rpm
